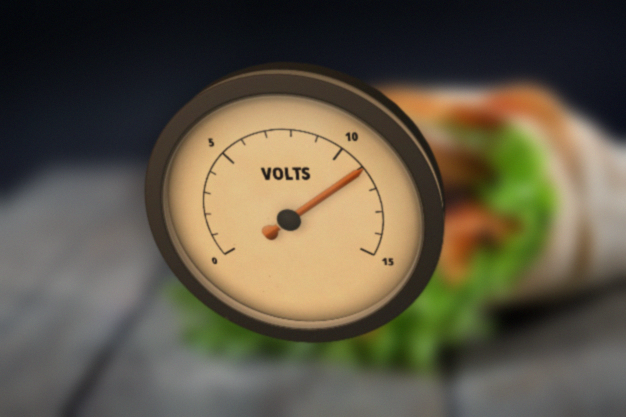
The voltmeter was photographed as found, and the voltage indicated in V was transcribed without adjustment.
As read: 11 V
